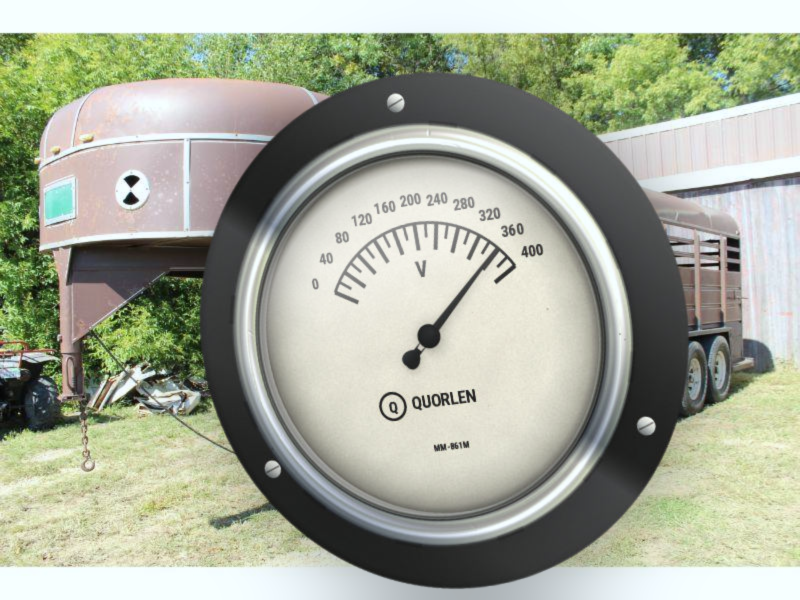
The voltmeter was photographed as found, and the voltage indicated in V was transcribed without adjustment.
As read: 360 V
